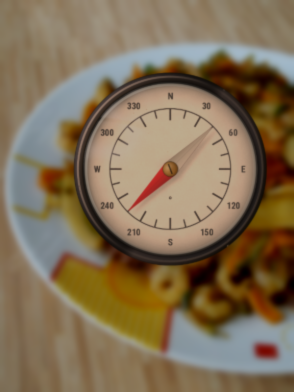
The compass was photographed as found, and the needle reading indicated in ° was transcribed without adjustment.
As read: 225 °
